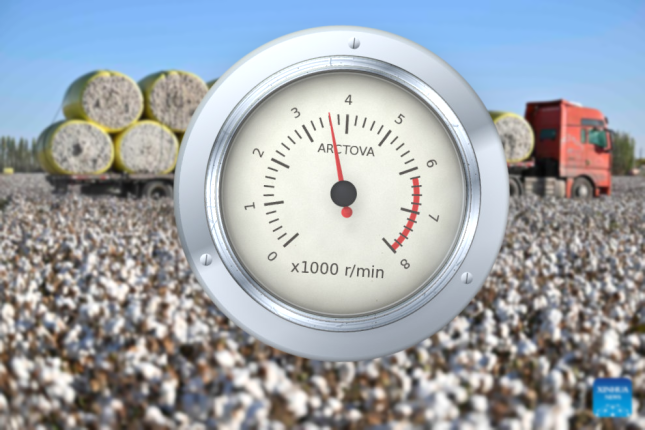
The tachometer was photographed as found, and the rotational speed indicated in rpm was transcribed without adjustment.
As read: 3600 rpm
